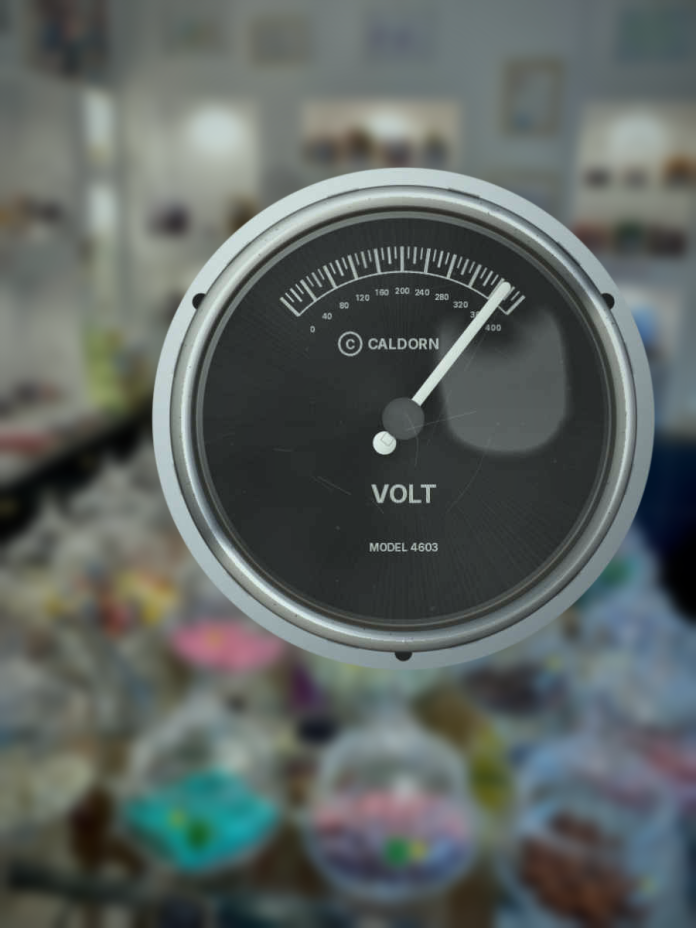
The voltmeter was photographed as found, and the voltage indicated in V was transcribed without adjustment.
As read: 370 V
